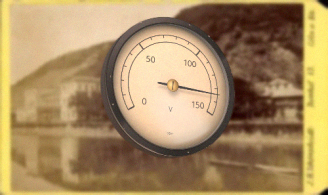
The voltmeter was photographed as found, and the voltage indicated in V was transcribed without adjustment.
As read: 135 V
